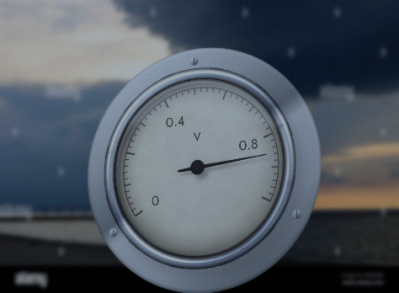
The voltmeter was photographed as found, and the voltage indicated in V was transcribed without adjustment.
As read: 0.86 V
